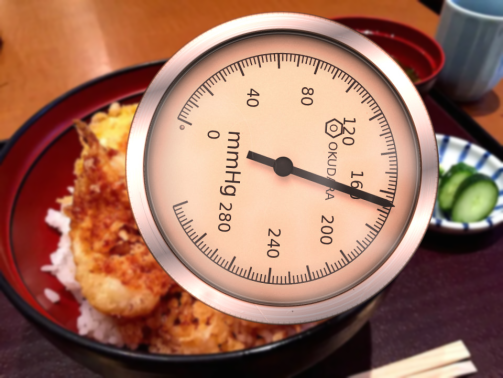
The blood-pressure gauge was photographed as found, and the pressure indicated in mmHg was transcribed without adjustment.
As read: 166 mmHg
